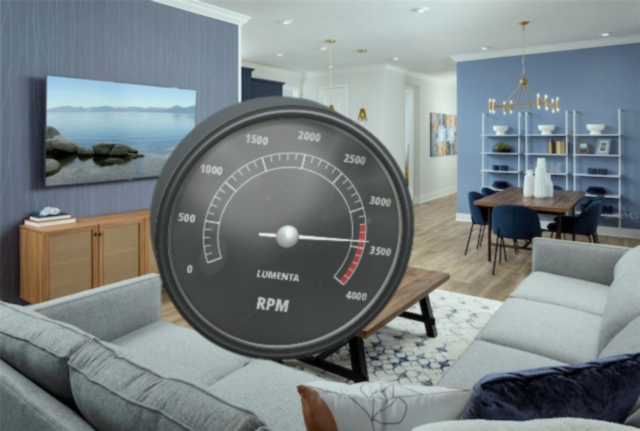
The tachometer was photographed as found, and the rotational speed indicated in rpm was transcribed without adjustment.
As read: 3400 rpm
